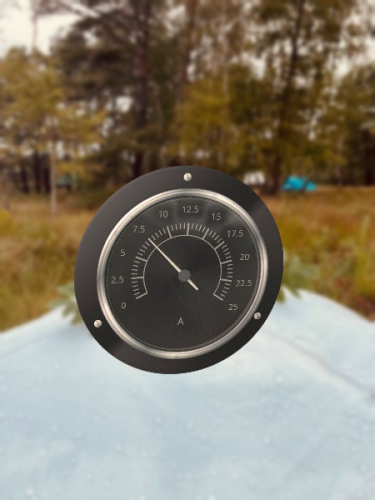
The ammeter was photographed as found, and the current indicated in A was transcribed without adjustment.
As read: 7.5 A
